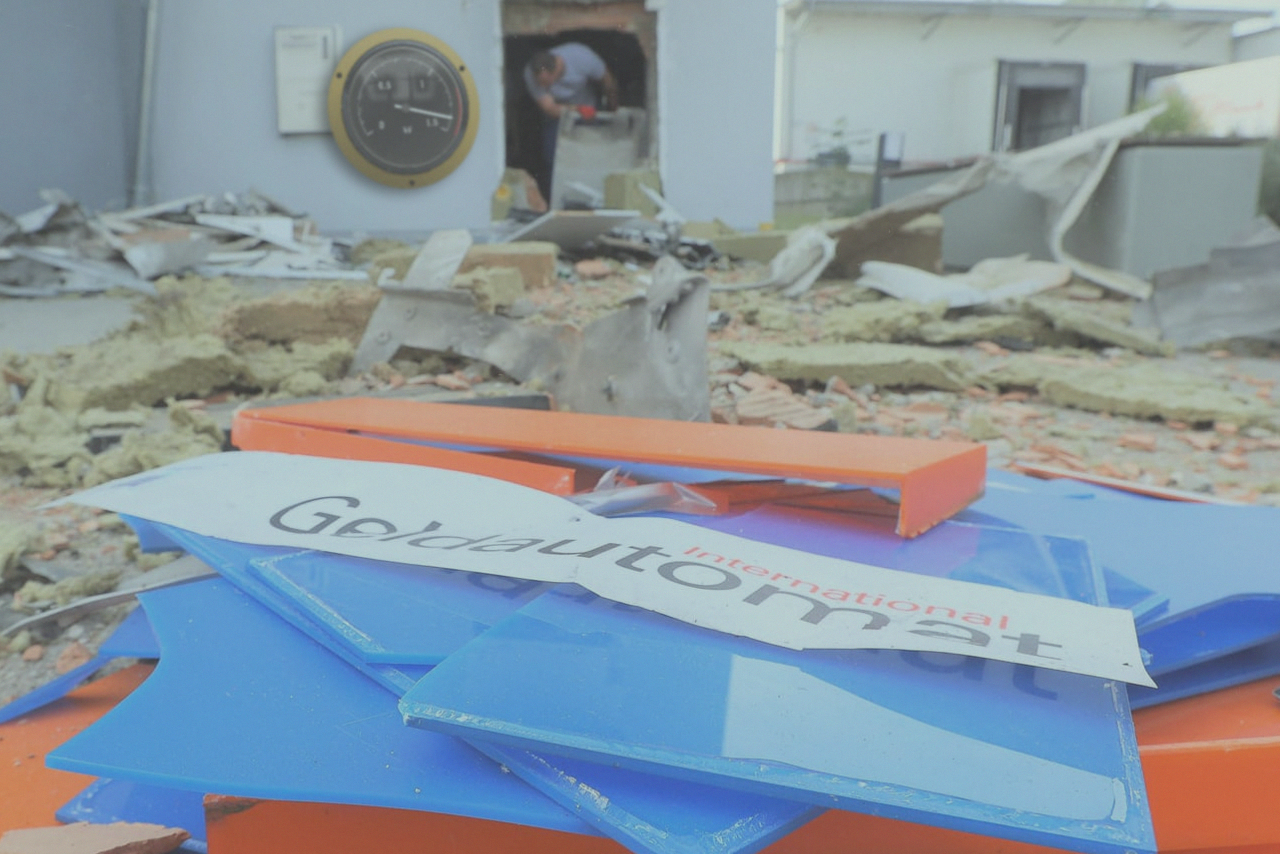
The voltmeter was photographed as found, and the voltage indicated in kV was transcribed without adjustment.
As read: 1.4 kV
